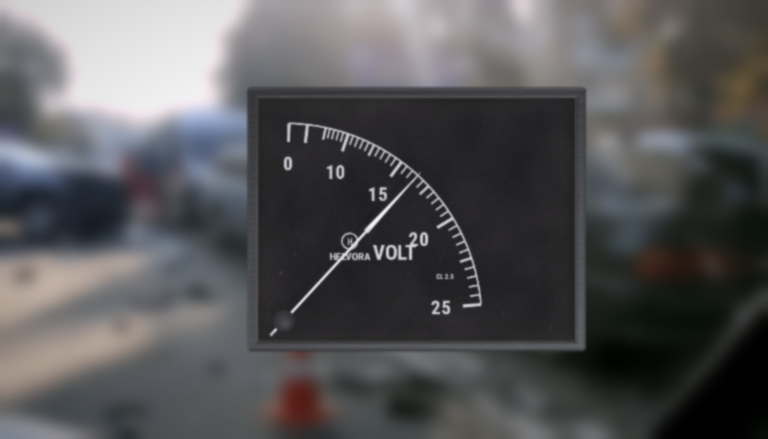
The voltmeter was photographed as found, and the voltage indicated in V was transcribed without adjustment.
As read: 16.5 V
